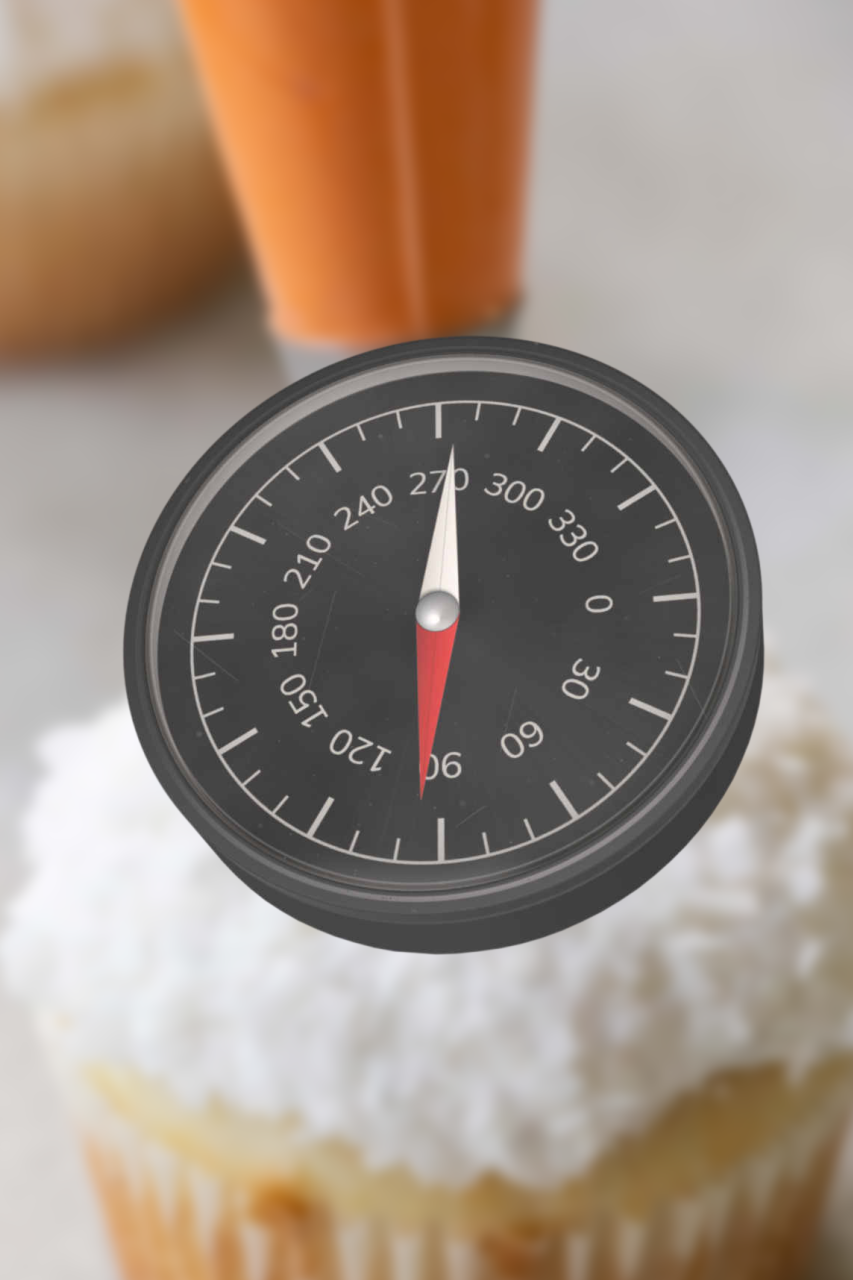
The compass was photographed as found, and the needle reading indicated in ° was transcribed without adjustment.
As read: 95 °
